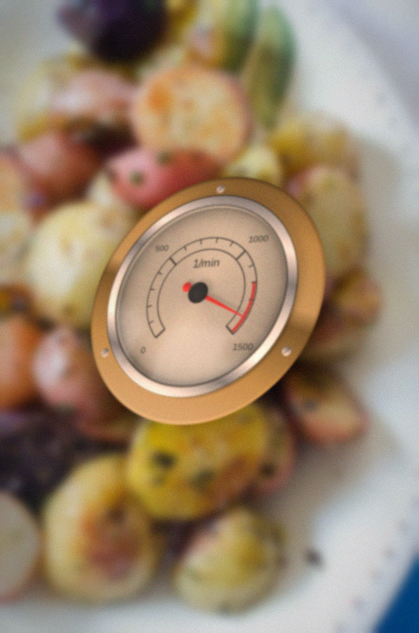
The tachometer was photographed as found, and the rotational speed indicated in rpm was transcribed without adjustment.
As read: 1400 rpm
